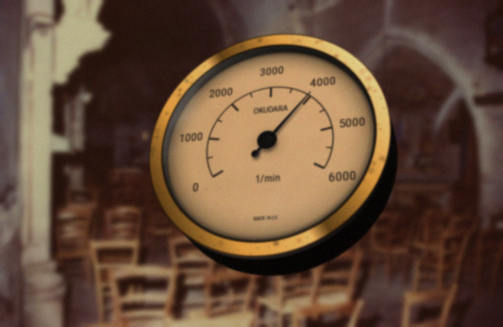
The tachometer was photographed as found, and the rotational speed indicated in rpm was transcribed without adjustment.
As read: 4000 rpm
